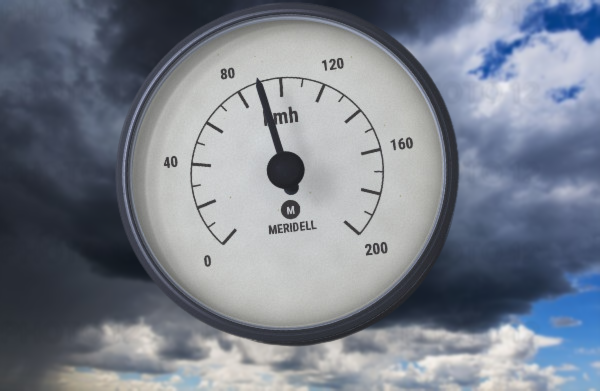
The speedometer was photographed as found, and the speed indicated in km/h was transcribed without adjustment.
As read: 90 km/h
